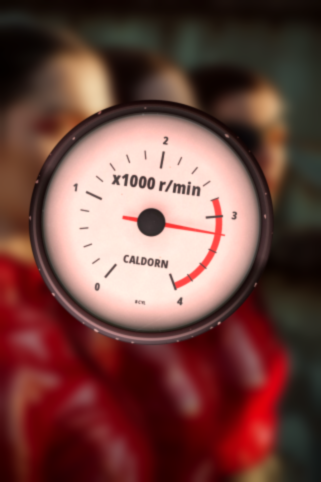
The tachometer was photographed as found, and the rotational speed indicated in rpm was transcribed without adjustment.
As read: 3200 rpm
